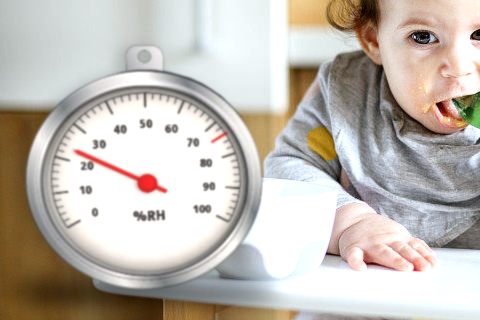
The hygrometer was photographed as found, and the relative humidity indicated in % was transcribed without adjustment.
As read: 24 %
